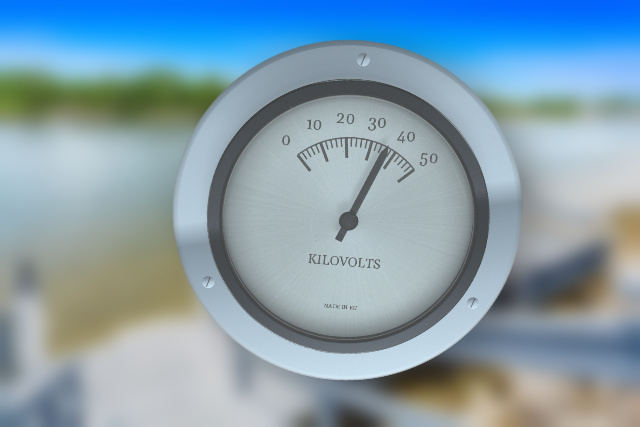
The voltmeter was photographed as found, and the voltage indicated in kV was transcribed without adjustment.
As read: 36 kV
